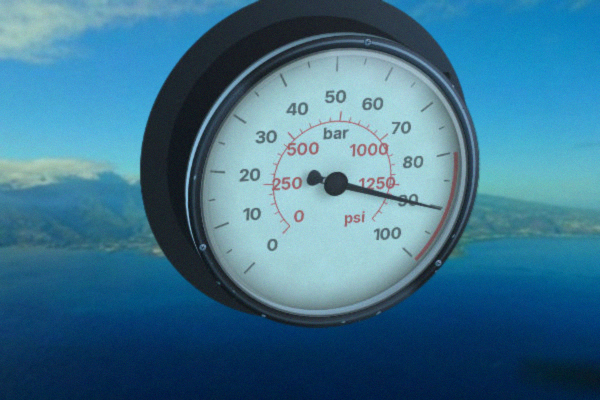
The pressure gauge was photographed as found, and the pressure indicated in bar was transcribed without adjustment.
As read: 90 bar
